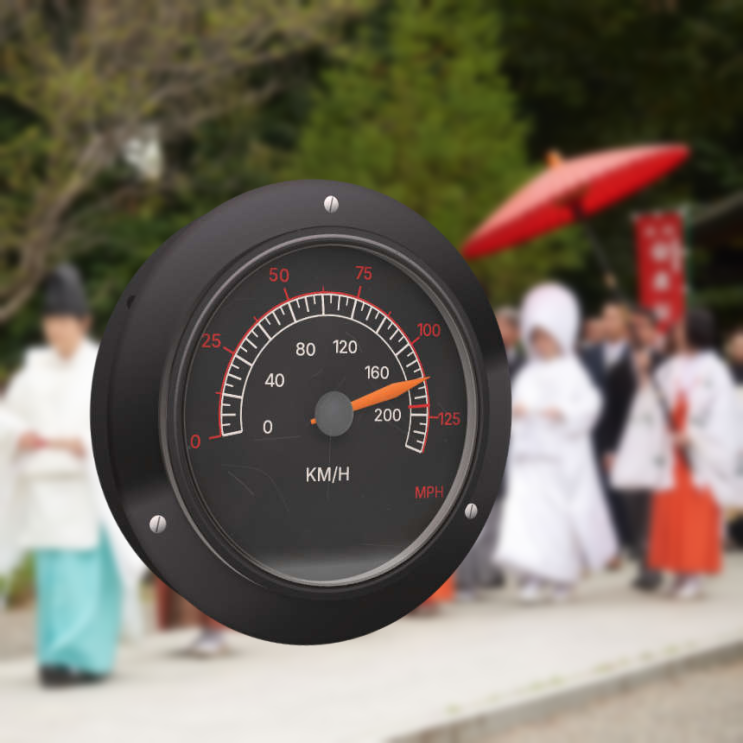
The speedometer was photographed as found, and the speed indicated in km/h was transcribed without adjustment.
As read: 180 km/h
